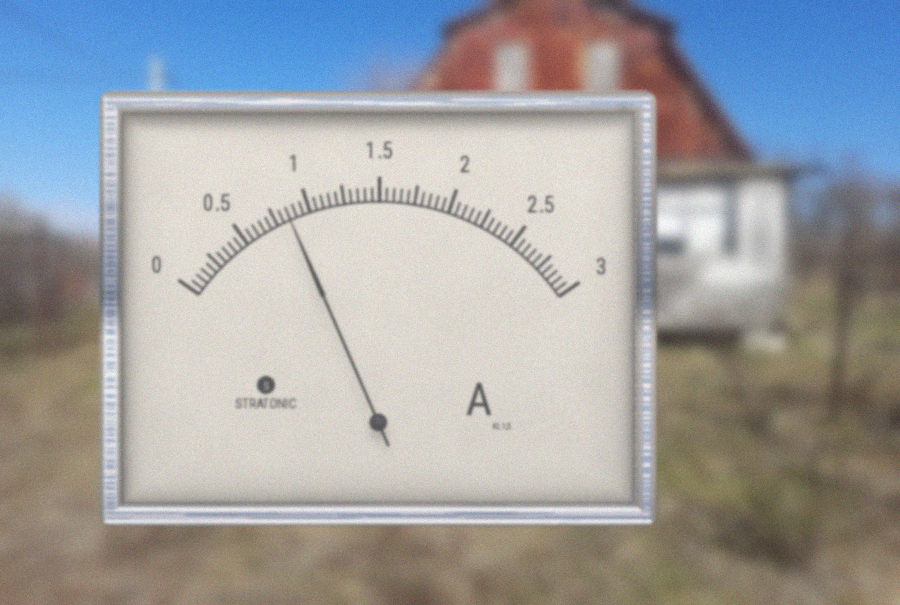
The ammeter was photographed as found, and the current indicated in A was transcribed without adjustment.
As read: 0.85 A
